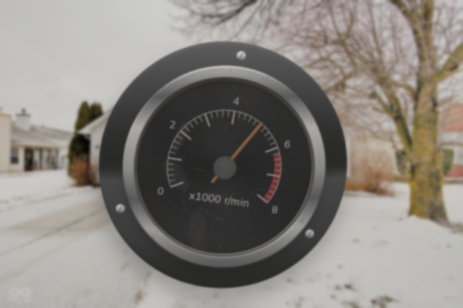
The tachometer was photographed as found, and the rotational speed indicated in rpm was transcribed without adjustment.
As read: 5000 rpm
